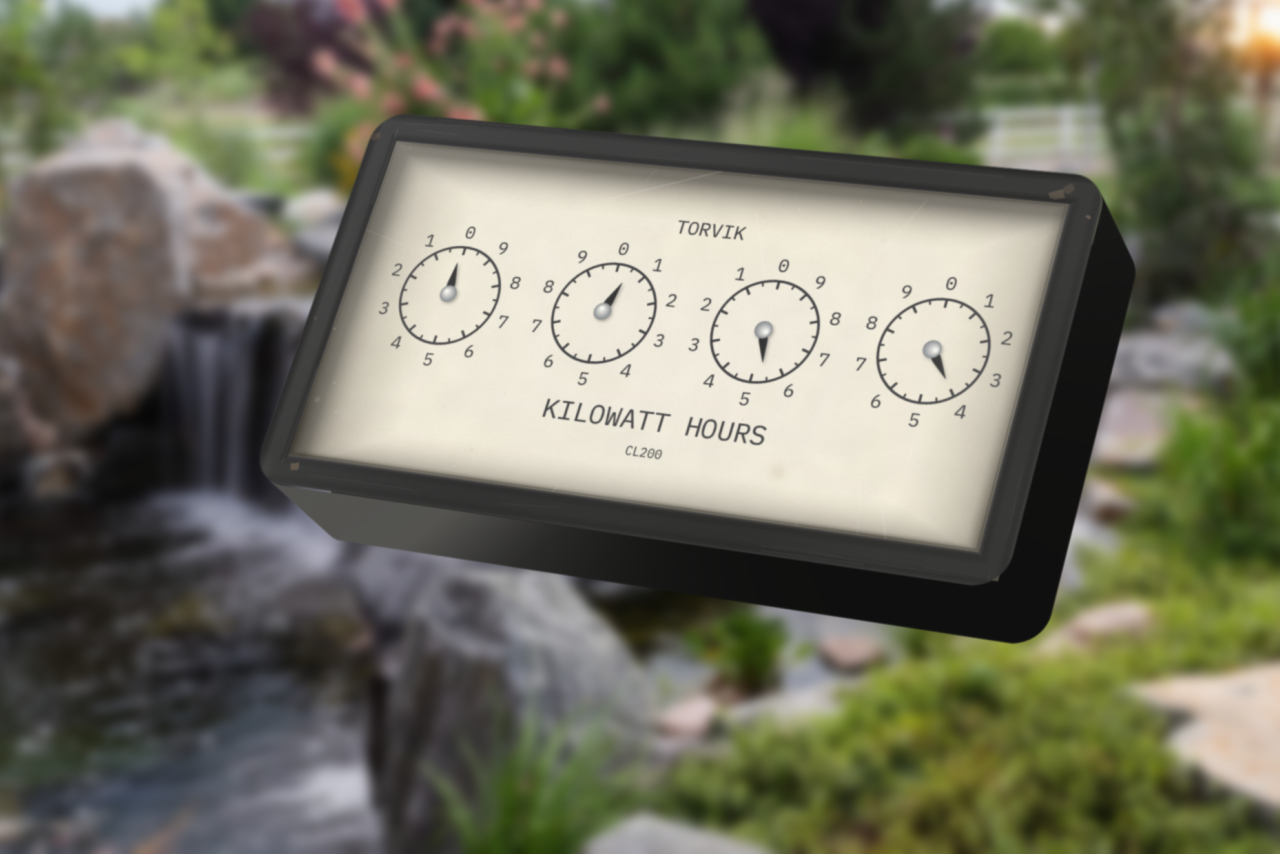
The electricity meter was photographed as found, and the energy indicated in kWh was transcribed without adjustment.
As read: 54 kWh
